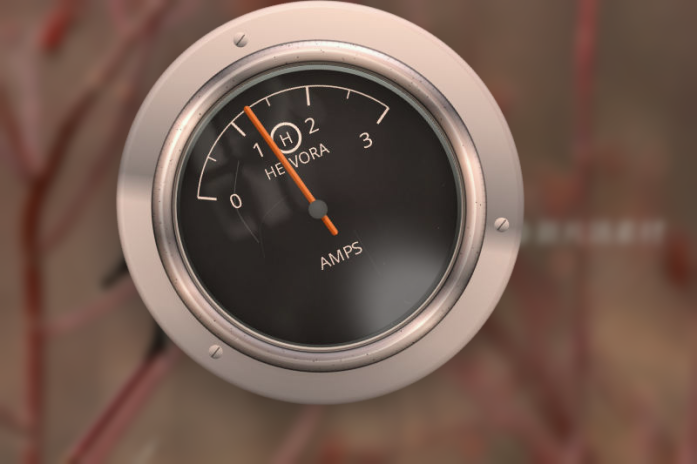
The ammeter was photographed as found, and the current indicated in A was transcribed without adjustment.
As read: 1.25 A
